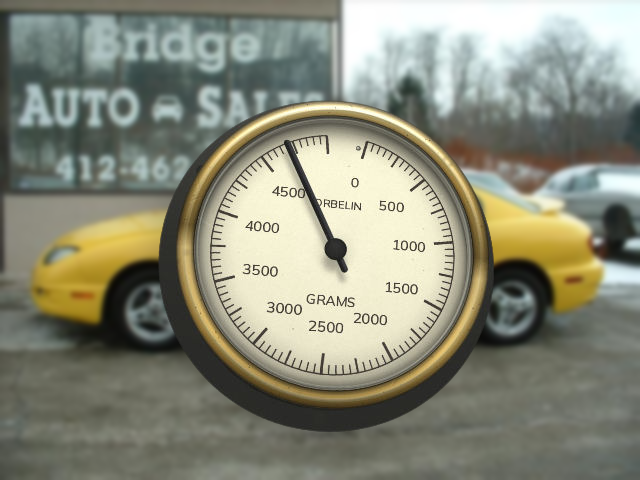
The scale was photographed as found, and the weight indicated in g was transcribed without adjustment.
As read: 4700 g
